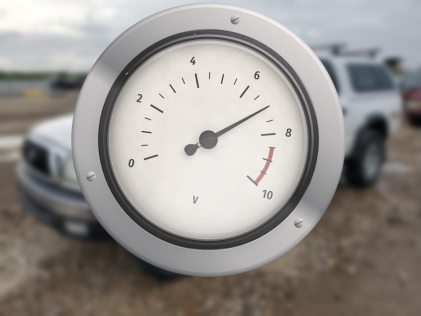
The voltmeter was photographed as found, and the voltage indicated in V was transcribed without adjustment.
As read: 7 V
